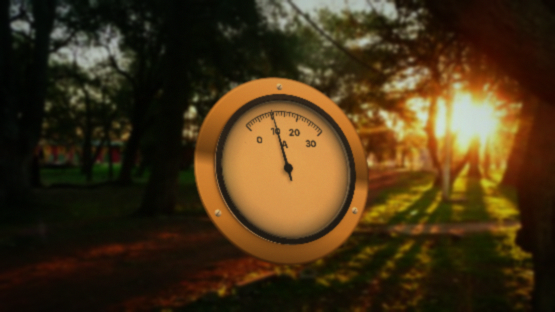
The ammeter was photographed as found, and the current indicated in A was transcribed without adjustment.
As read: 10 A
